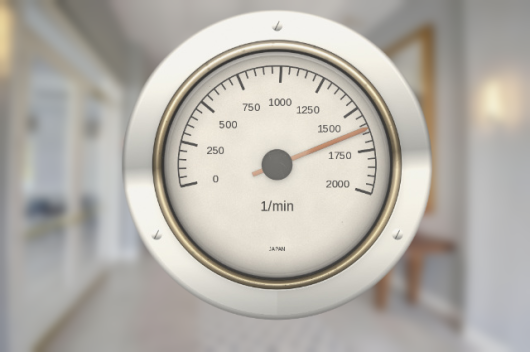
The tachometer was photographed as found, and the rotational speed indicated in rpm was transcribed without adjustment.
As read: 1625 rpm
